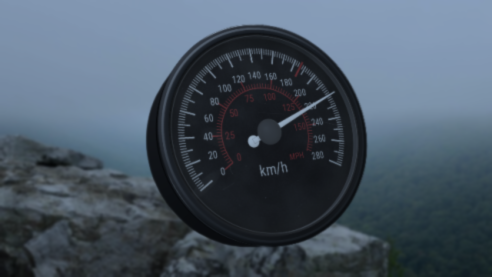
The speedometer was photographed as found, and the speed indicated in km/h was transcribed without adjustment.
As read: 220 km/h
